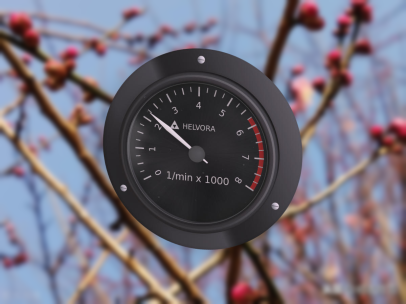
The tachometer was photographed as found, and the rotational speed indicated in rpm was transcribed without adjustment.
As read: 2250 rpm
